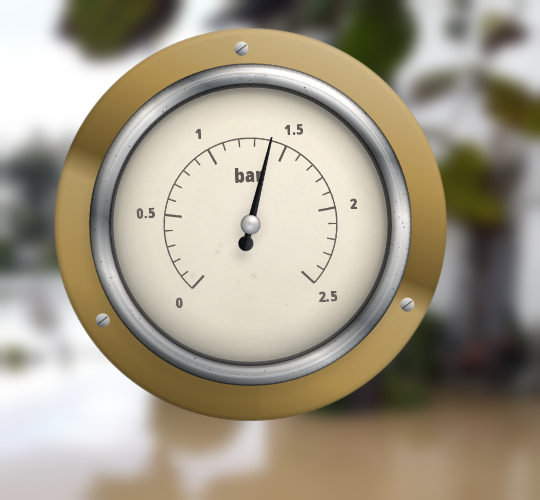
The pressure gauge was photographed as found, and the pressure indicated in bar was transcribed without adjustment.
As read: 1.4 bar
